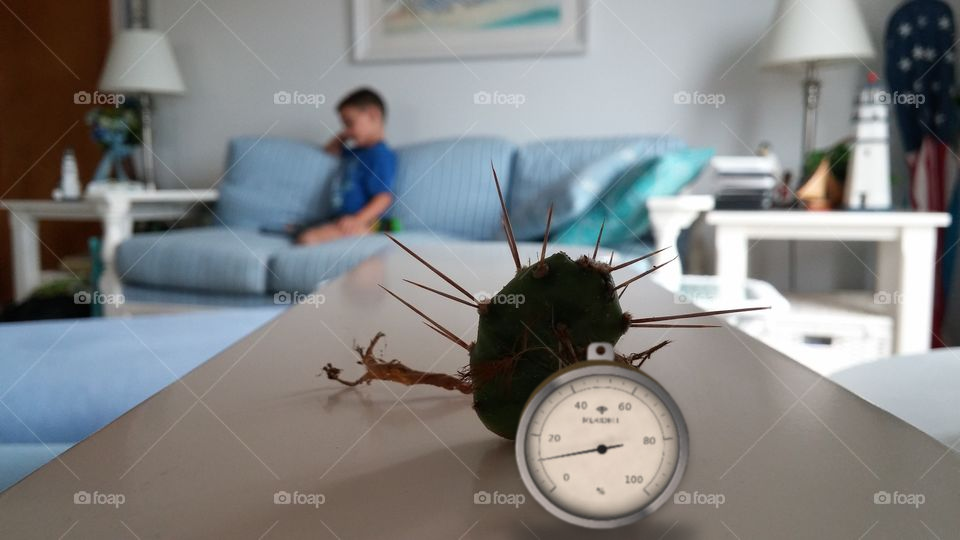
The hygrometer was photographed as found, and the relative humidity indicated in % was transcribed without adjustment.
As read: 12 %
